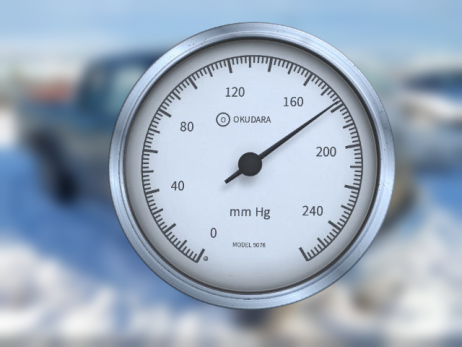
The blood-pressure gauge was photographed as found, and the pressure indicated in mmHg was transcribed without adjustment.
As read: 178 mmHg
